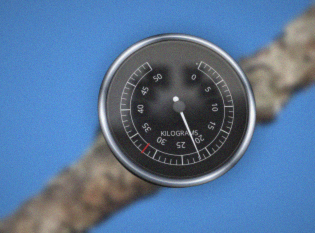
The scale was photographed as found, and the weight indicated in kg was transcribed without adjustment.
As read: 22 kg
